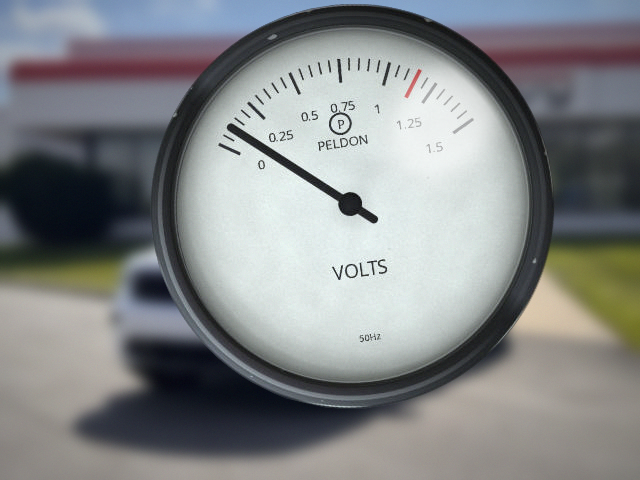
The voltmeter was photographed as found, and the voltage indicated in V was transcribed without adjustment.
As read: 0.1 V
